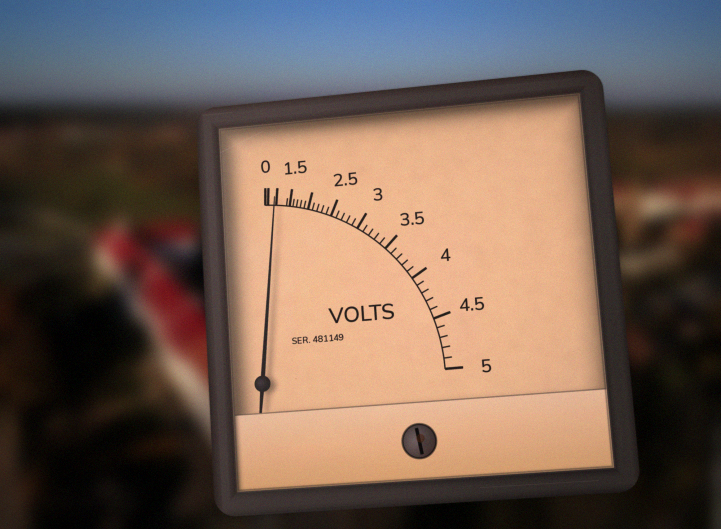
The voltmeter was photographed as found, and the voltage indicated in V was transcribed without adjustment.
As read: 1 V
